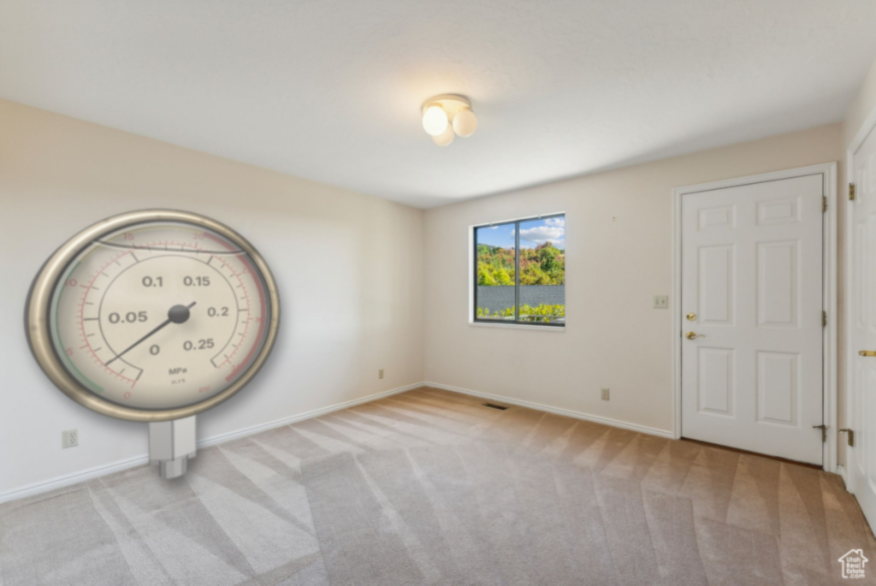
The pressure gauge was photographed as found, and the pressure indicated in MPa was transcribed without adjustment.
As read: 0.02 MPa
